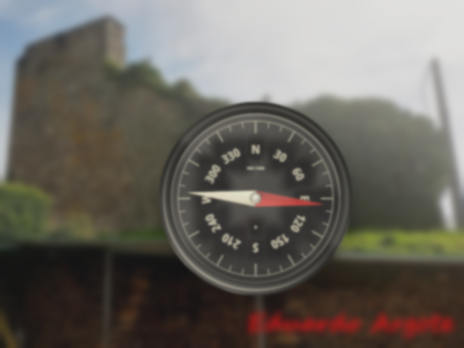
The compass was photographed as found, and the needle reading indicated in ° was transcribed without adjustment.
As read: 95 °
